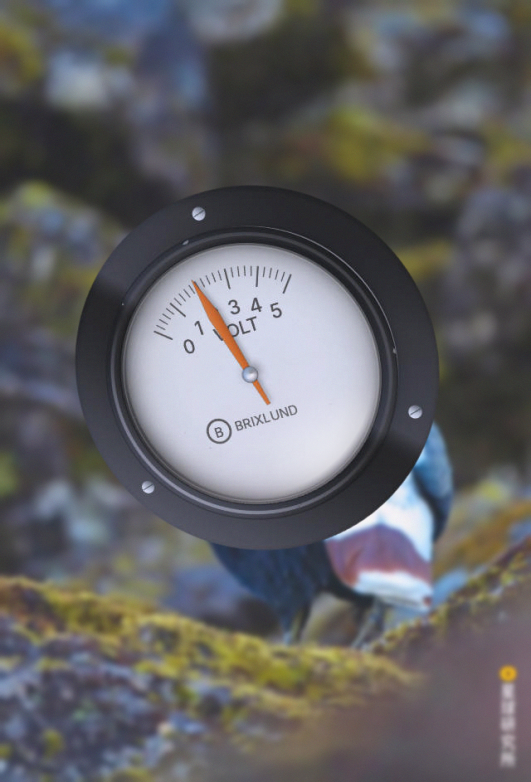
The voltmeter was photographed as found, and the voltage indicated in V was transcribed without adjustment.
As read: 2 V
